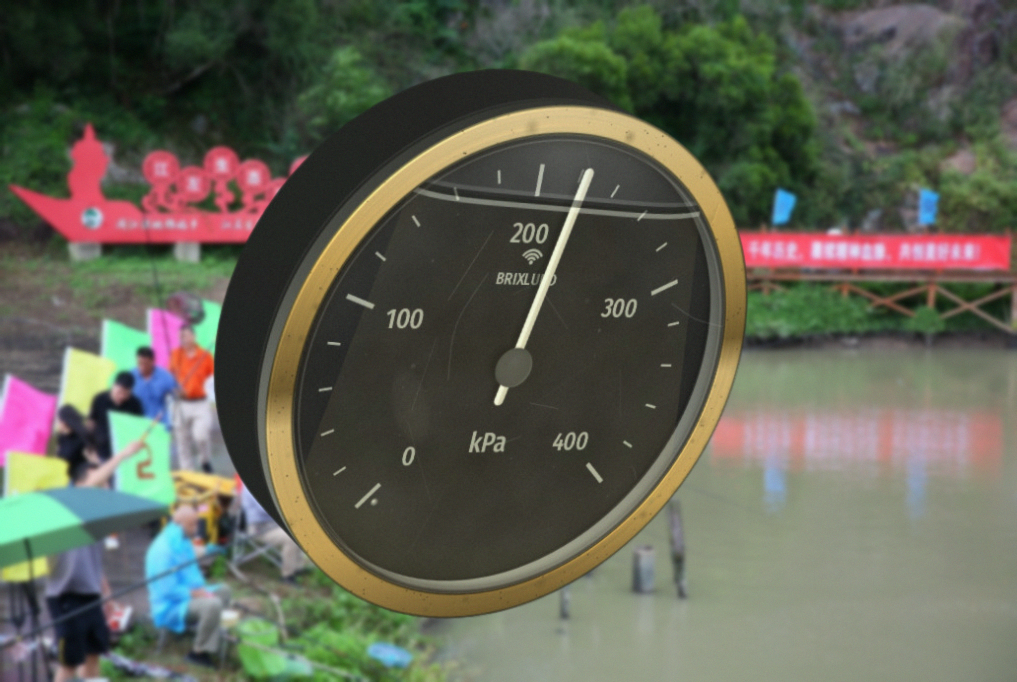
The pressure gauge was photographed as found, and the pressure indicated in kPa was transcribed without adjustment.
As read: 220 kPa
